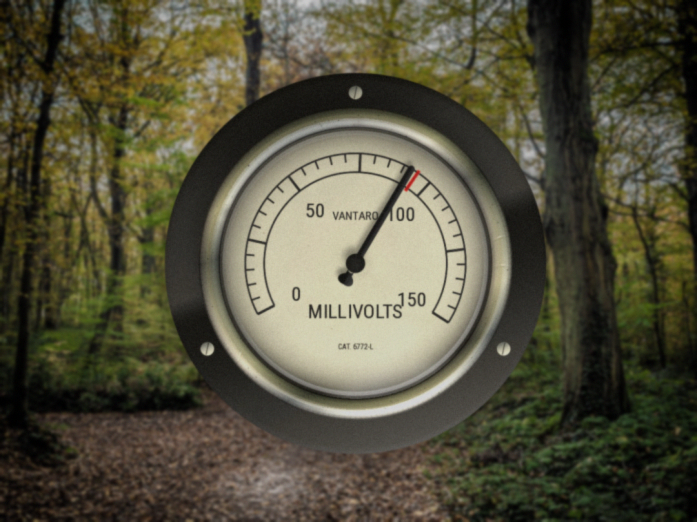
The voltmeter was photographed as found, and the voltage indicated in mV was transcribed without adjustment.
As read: 92.5 mV
